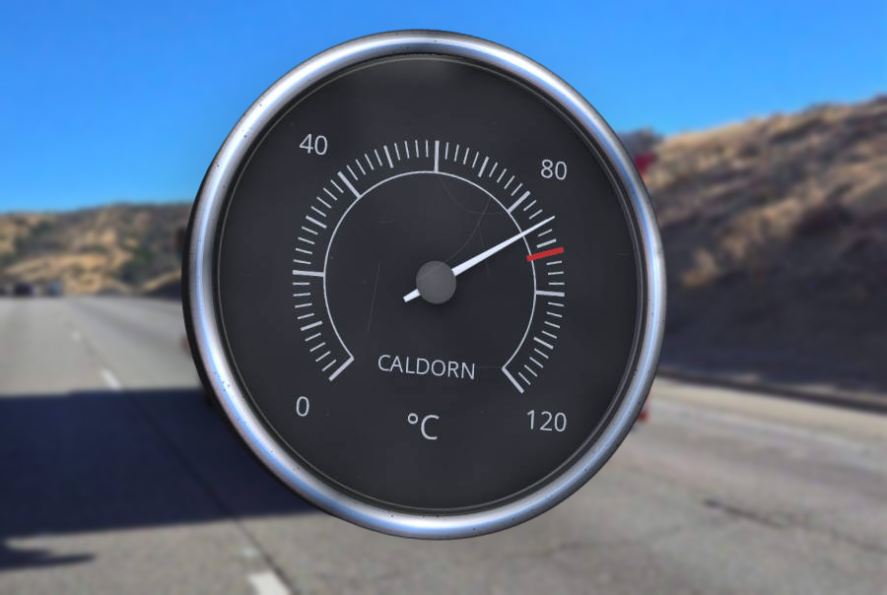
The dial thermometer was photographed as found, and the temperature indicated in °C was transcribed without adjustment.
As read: 86 °C
